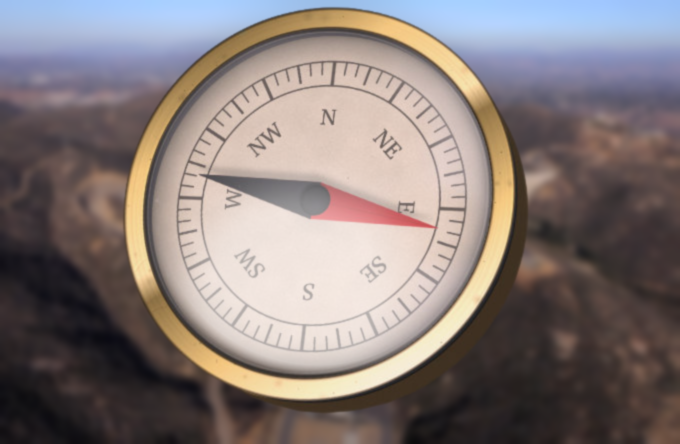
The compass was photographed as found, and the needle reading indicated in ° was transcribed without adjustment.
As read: 100 °
